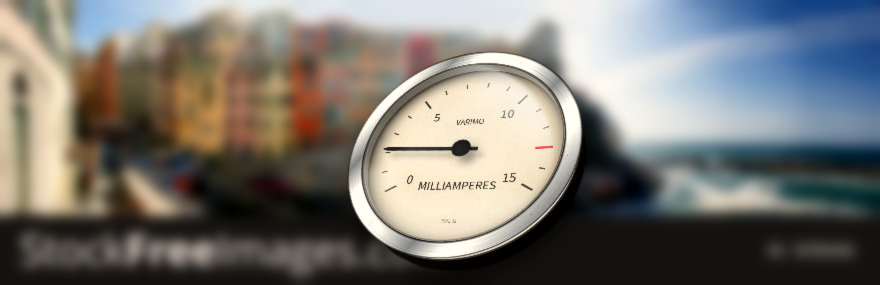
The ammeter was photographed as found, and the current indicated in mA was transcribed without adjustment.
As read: 2 mA
